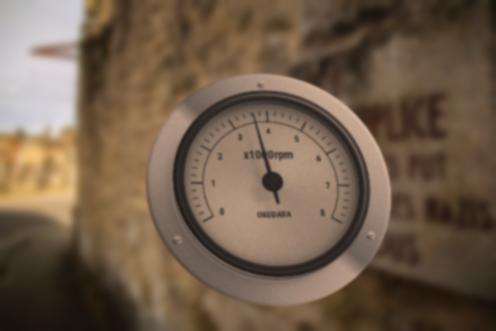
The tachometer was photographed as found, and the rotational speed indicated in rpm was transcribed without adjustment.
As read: 3600 rpm
